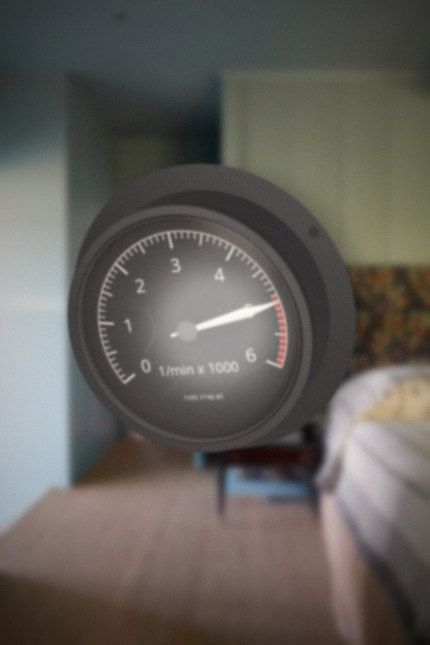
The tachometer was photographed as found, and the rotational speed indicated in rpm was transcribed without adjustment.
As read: 5000 rpm
